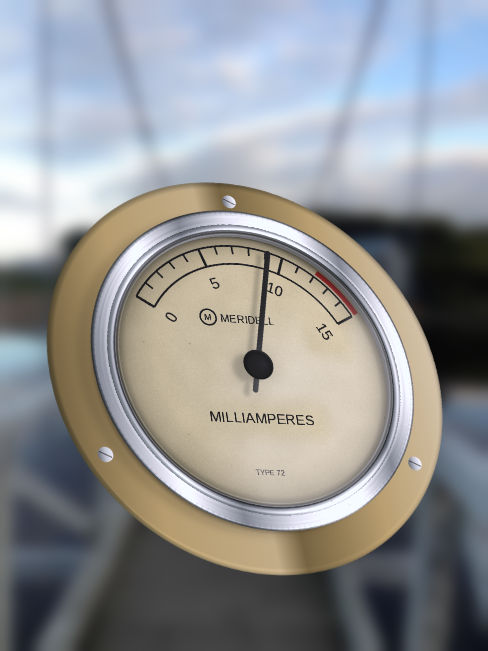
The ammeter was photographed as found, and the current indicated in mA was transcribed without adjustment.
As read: 9 mA
